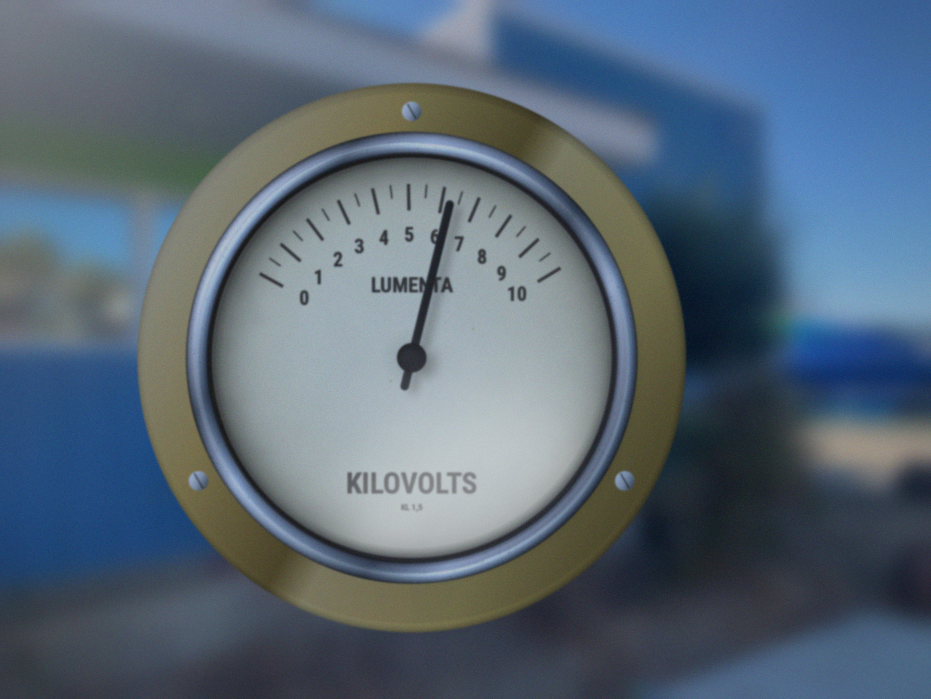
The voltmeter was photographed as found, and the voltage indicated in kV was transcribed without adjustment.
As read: 6.25 kV
